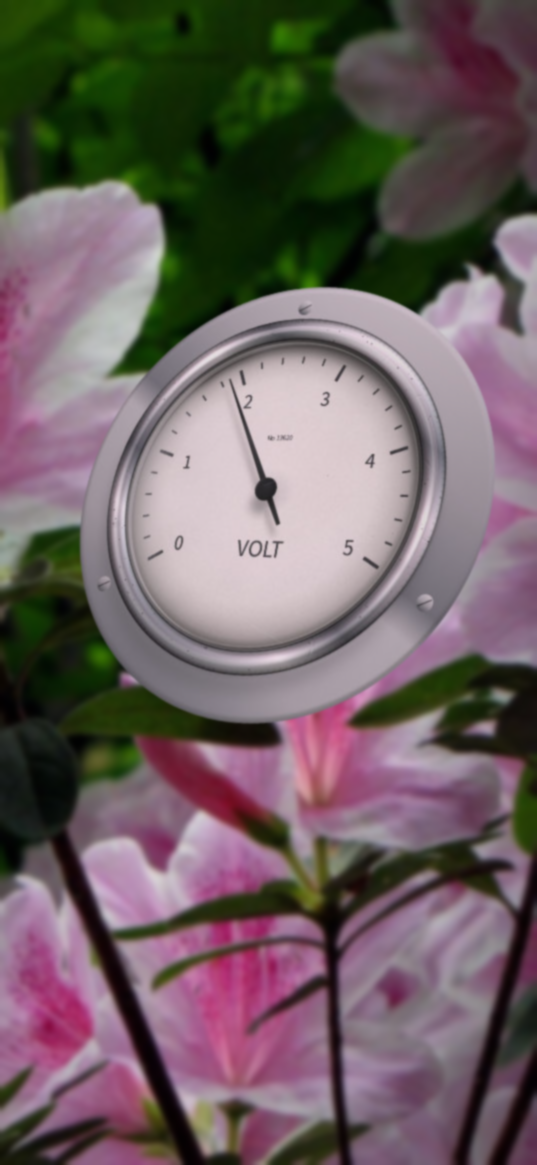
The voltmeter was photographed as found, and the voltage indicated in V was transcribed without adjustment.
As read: 1.9 V
